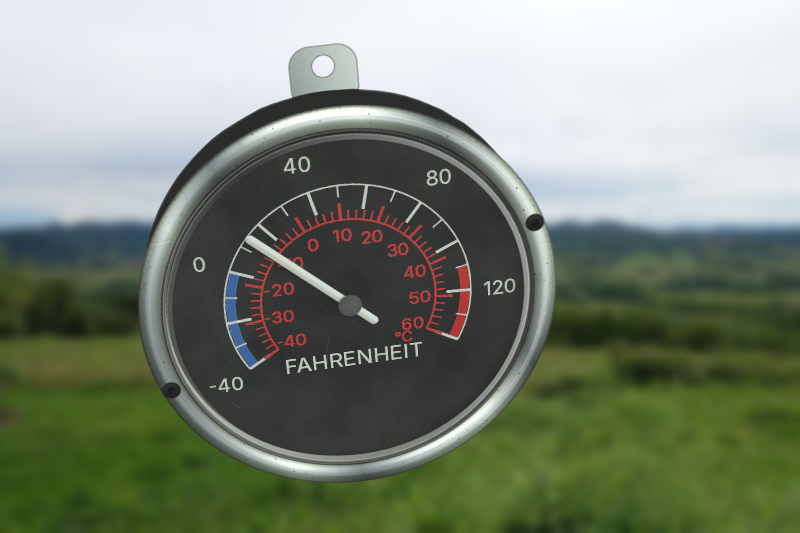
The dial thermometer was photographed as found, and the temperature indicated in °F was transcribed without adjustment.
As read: 15 °F
